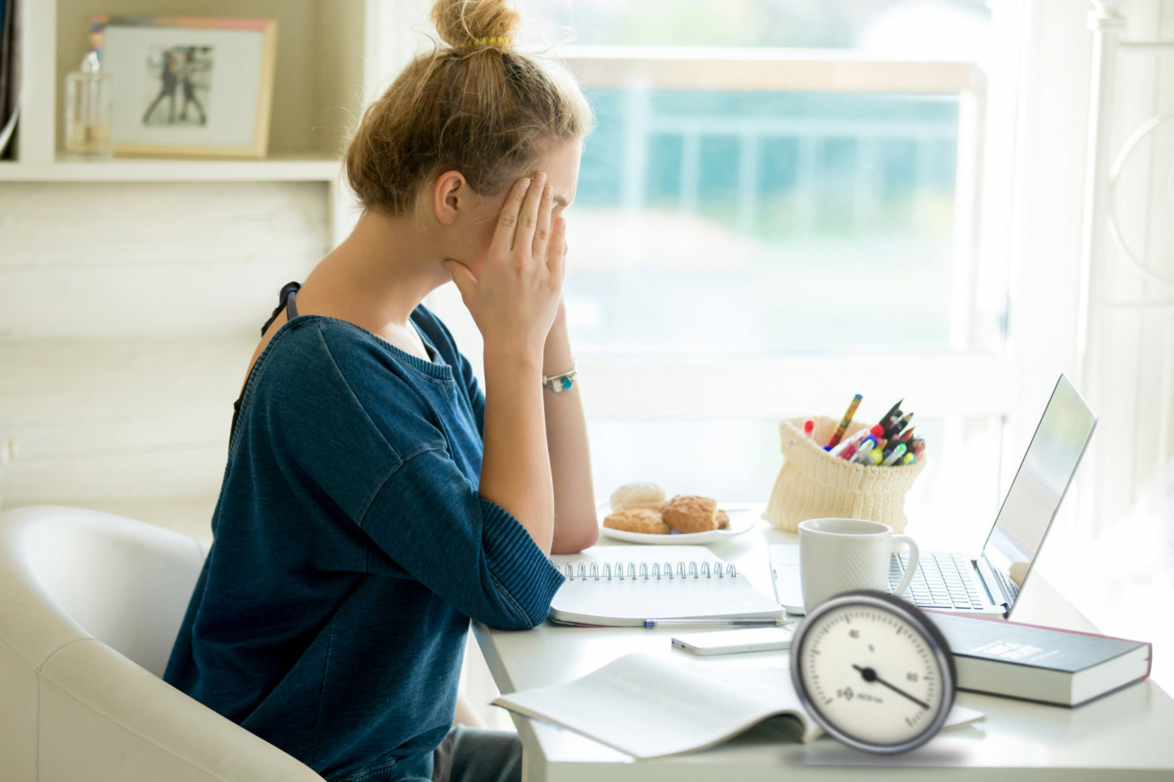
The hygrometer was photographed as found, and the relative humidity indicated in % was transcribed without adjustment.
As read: 90 %
